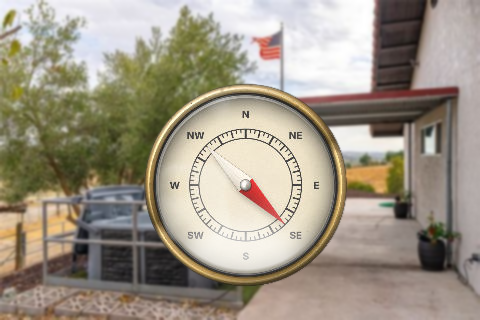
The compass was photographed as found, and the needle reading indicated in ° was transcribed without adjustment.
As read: 135 °
